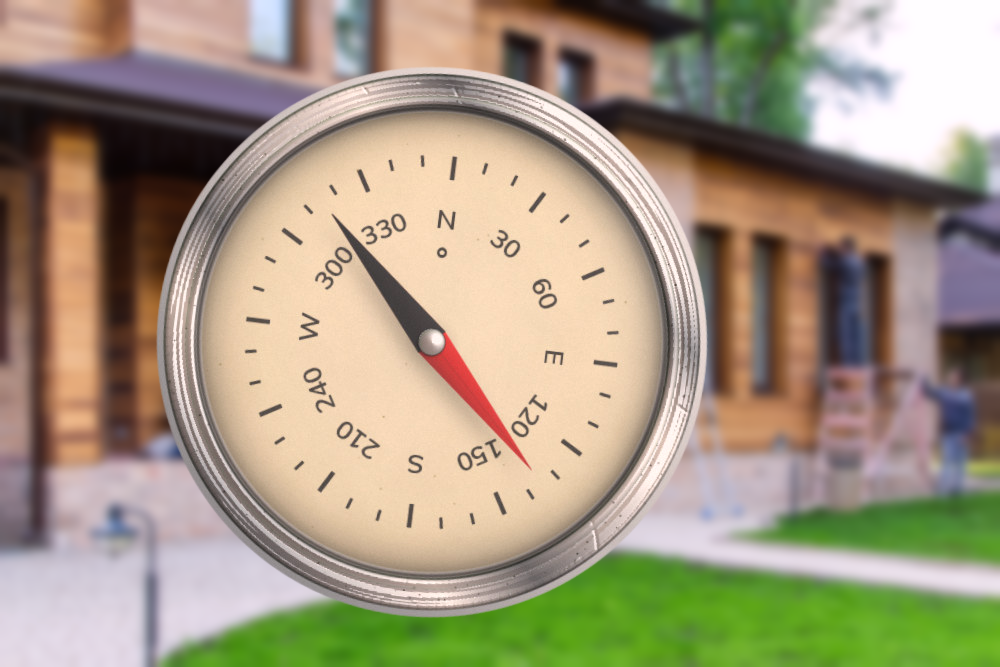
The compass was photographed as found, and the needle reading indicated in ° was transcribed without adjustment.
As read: 135 °
